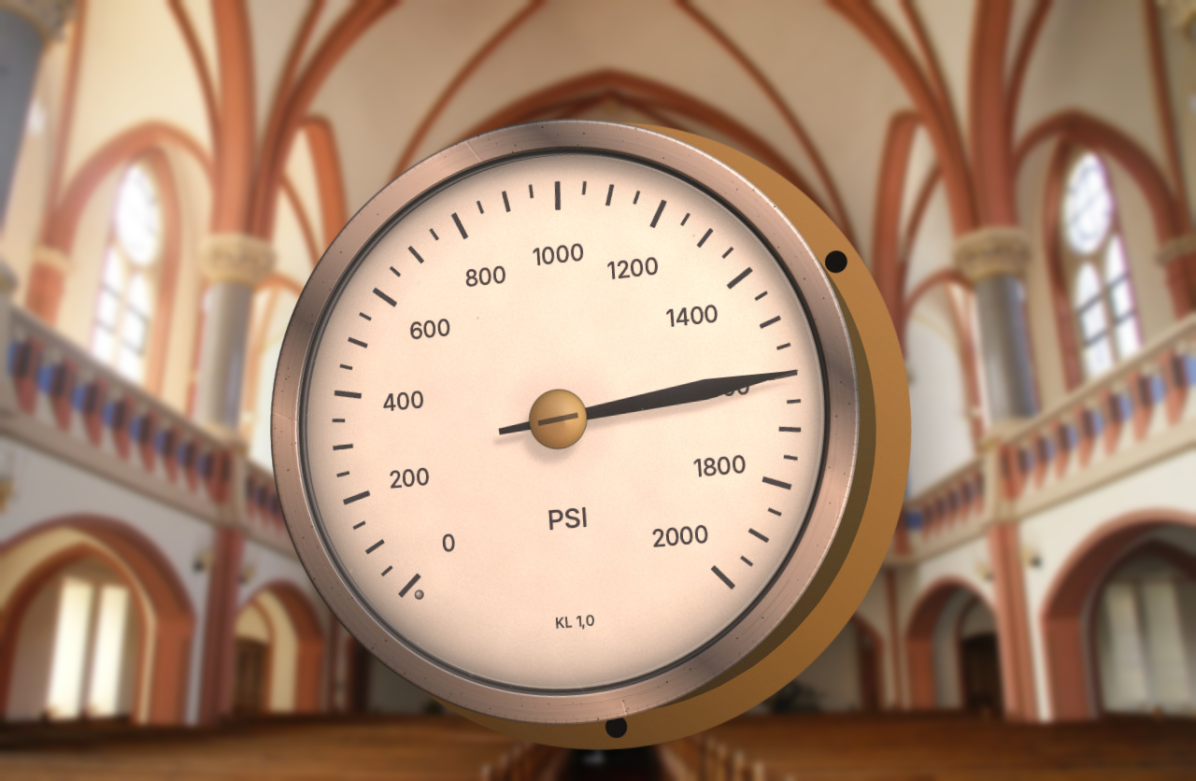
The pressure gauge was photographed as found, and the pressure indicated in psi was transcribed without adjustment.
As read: 1600 psi
